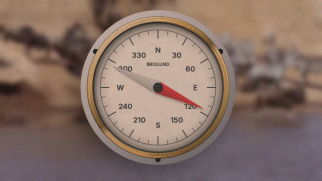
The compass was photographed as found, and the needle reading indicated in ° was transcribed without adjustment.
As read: 115 °
